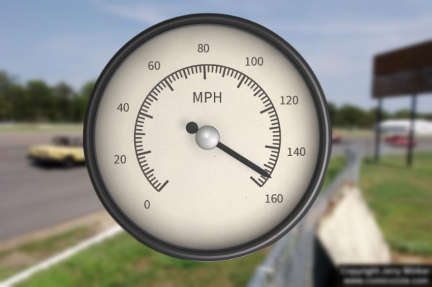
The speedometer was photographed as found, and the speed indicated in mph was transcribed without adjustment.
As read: 154 mph
